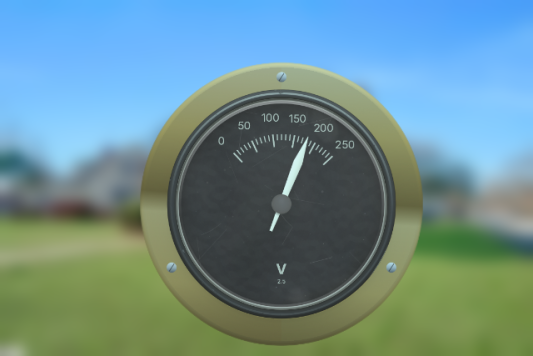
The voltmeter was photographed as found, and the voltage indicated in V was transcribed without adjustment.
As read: 180 V
